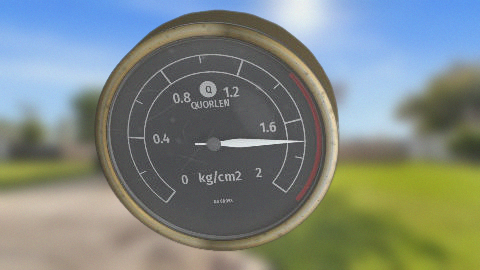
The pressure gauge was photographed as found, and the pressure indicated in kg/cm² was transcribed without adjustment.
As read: 1.7 kg/cm²
